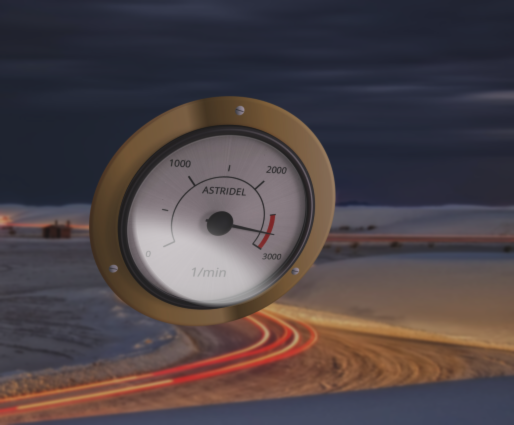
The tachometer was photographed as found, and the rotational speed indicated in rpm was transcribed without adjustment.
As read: 2750 rpm
